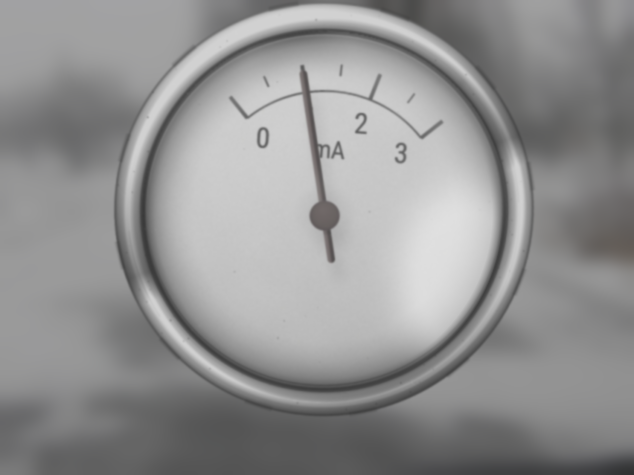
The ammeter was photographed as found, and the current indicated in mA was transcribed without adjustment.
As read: 1 mA
